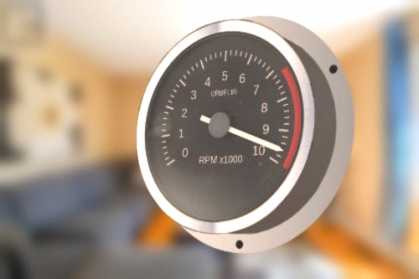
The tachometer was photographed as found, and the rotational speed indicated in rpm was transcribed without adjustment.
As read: 9600 rpm
